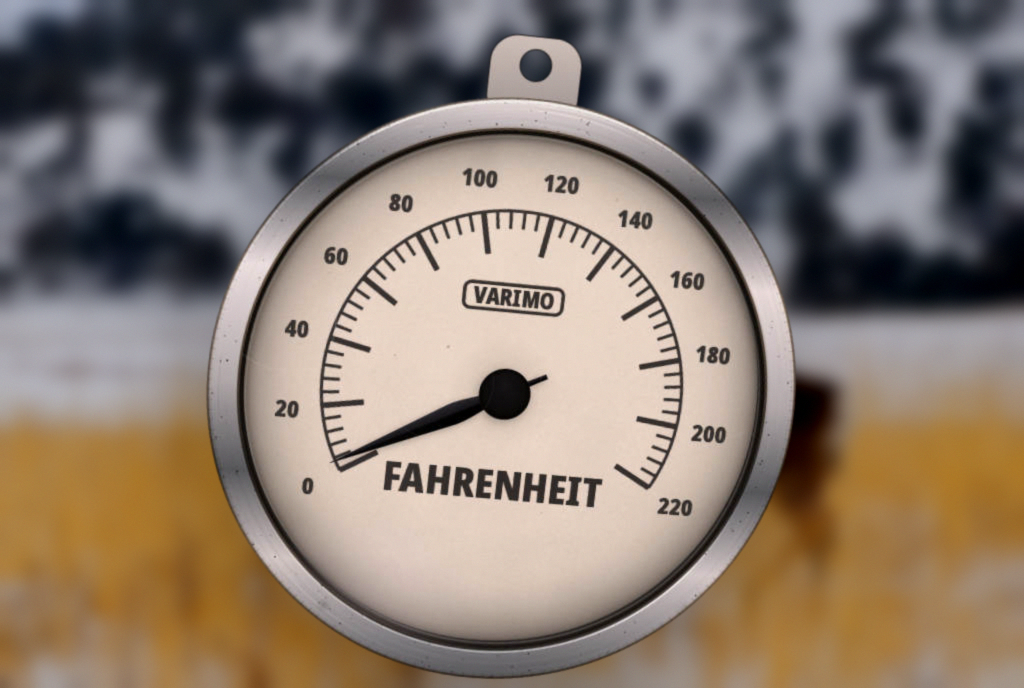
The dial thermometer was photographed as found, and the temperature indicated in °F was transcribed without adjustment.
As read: 4 °F
